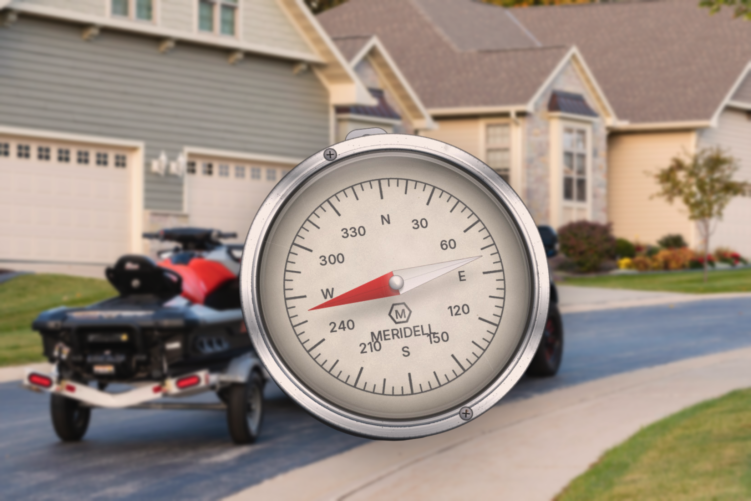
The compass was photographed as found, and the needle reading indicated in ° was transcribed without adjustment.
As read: 260 °
